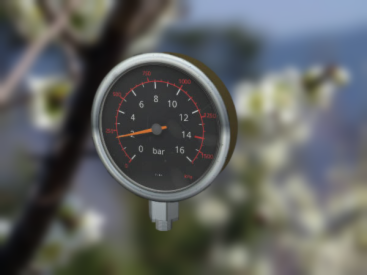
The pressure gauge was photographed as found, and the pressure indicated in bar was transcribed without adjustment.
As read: 2 bar
